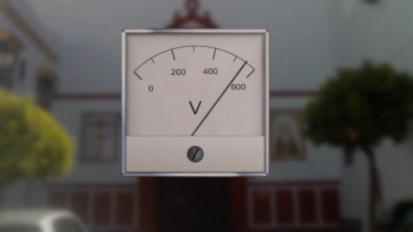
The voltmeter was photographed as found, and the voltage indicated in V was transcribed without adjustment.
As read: 550 V
